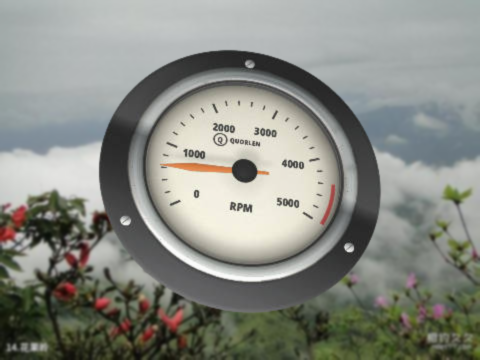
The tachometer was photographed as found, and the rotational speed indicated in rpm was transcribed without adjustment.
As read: 600 rpm
